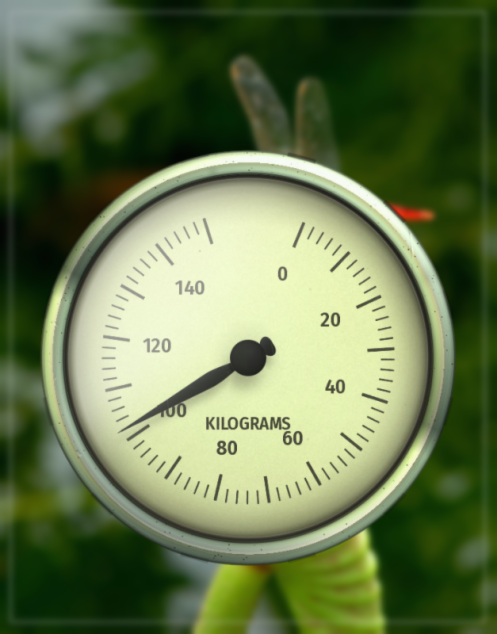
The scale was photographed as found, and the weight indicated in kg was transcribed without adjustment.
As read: 102 kg
